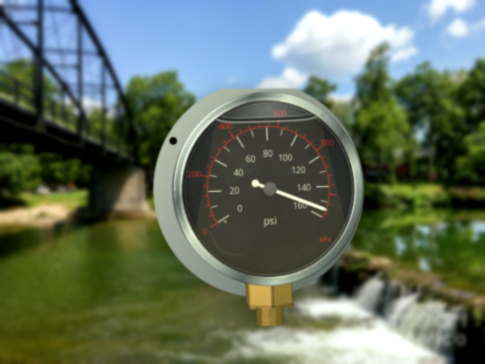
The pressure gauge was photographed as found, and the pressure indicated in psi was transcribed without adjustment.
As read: 155 psi
